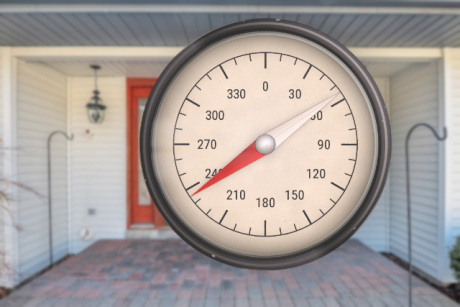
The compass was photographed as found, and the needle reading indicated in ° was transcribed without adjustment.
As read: 235 °
